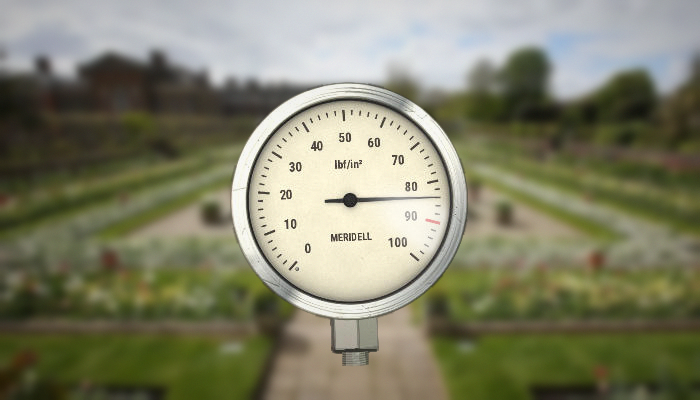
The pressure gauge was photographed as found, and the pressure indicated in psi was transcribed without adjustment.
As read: 84 psi
